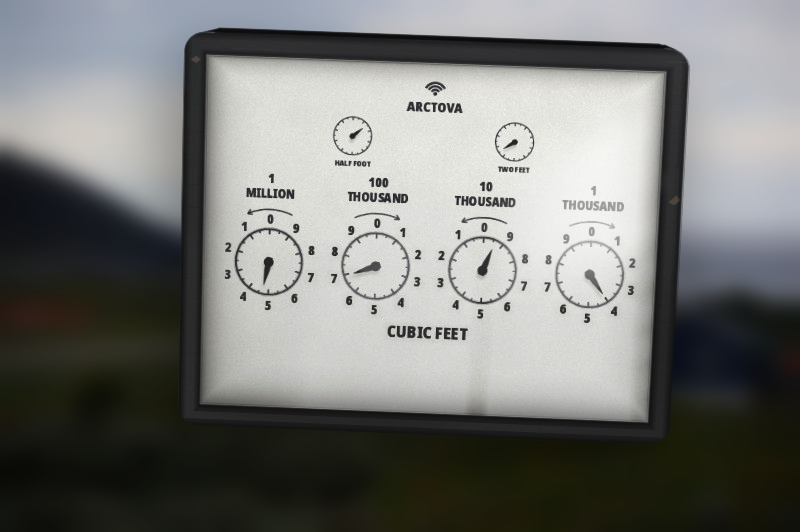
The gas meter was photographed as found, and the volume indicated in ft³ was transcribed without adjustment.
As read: 469400 ft³
